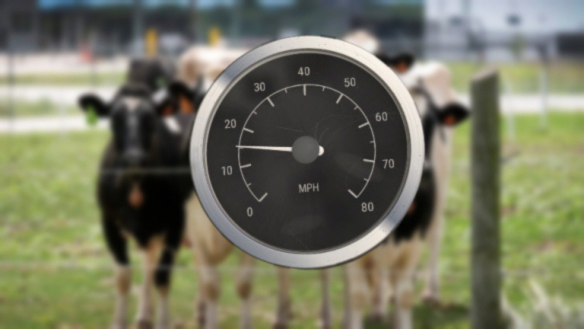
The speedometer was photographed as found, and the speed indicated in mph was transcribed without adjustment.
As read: 15 mph
